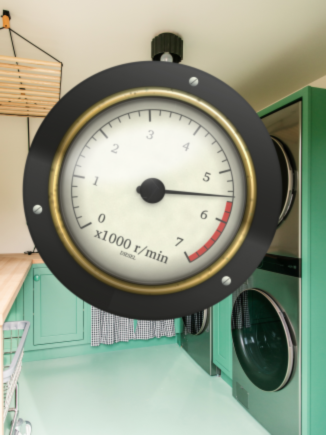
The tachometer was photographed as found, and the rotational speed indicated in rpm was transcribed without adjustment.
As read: 5500 rpm
